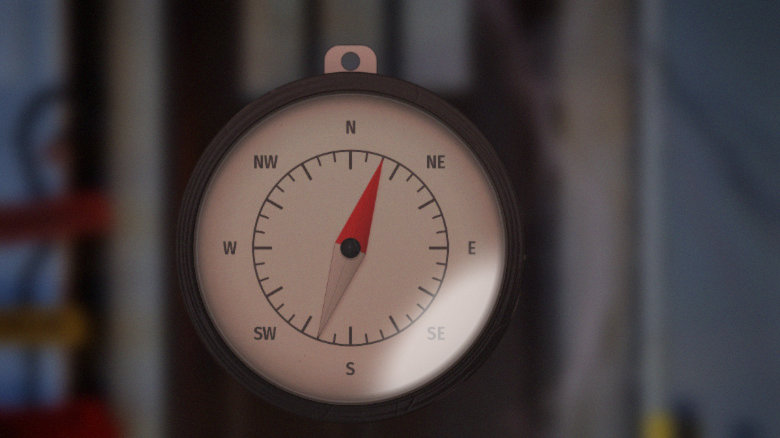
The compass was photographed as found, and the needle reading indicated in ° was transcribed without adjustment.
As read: 20 °
